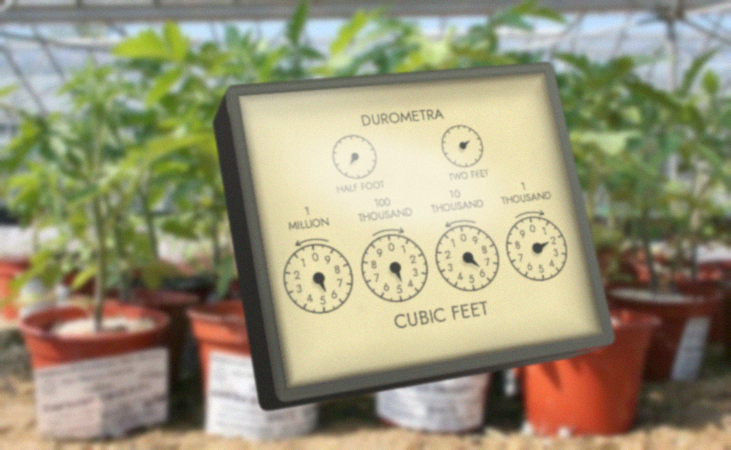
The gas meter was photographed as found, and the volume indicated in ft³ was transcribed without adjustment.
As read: 546200 ft³
